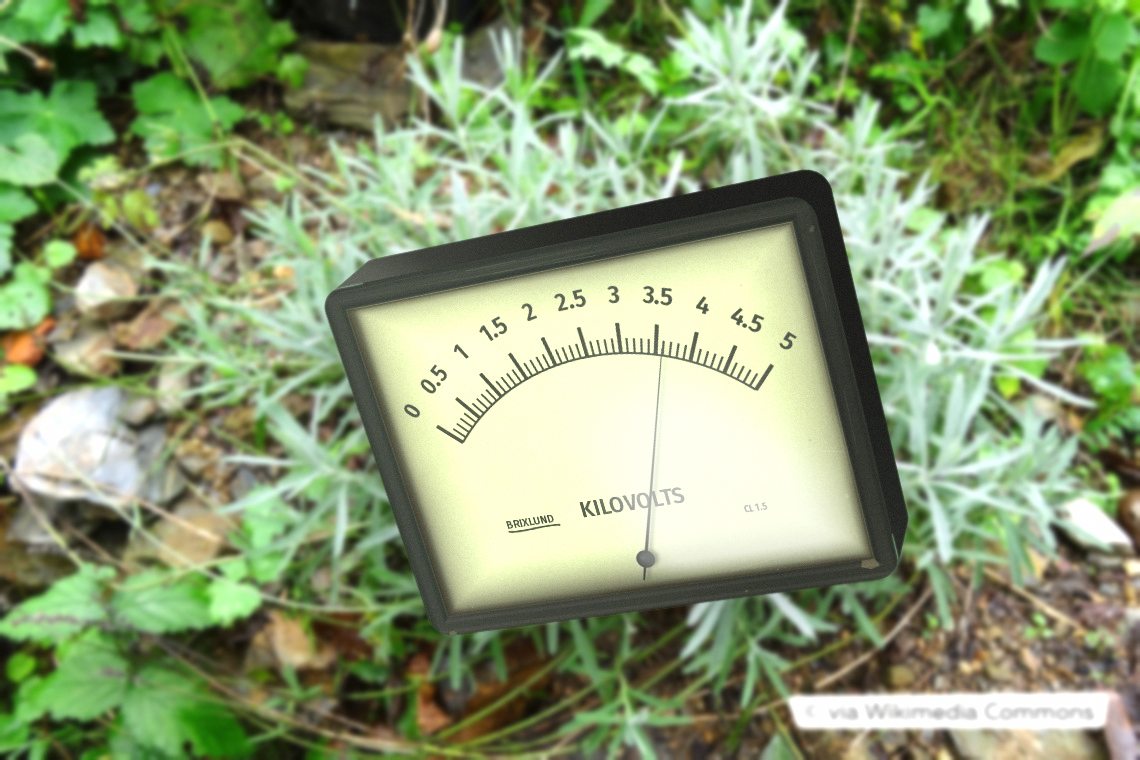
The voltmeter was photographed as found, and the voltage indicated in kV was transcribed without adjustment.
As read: 3.6 kV
